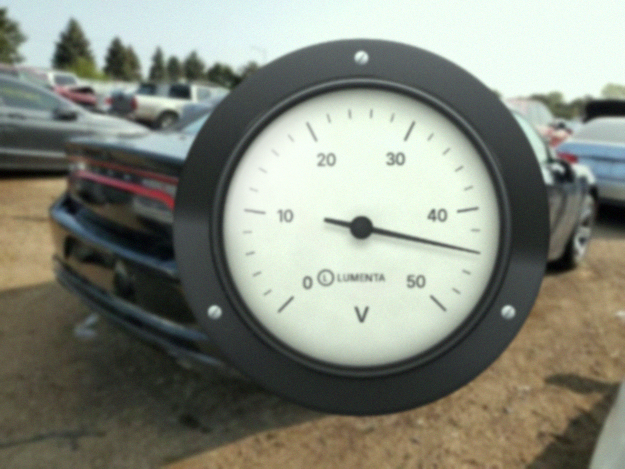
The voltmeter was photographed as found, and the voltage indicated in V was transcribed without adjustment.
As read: 44 V
